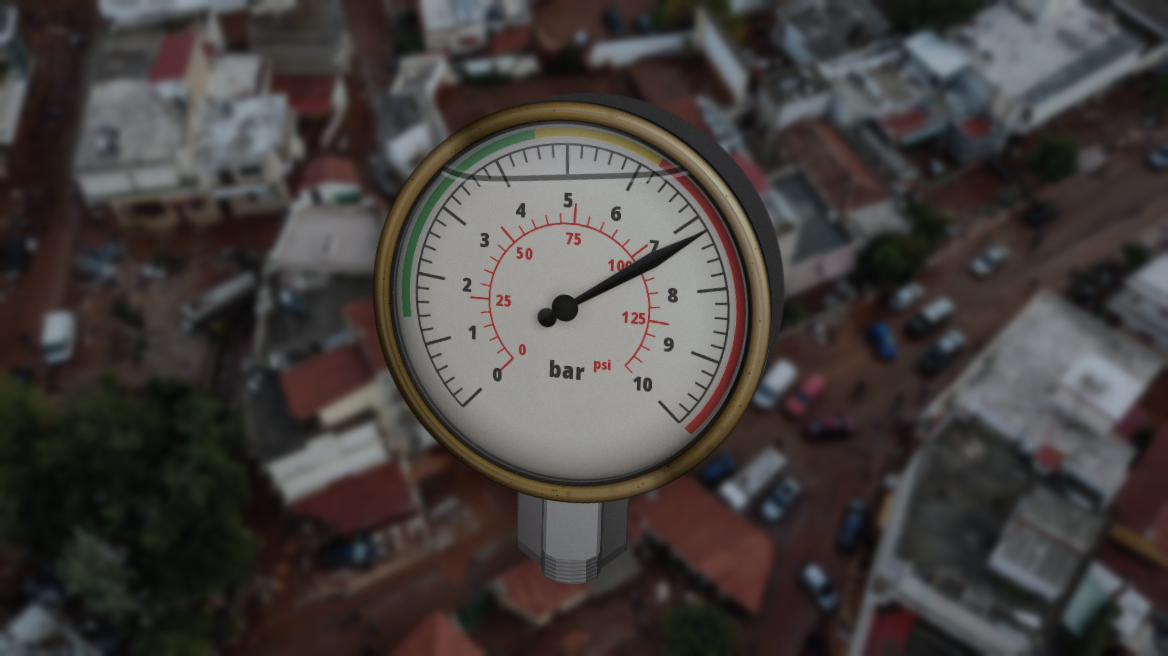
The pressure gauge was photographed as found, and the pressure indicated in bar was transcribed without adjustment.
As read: 7.2 bar
